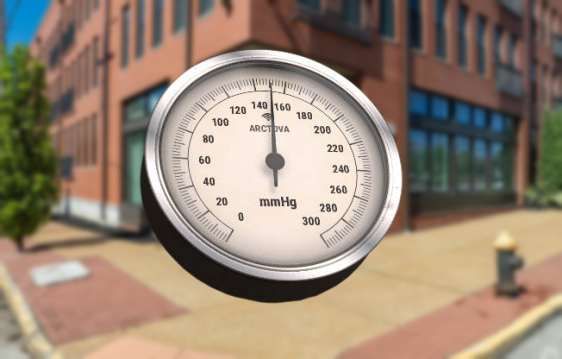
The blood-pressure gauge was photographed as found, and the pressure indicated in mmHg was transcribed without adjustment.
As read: 150 mmHg
